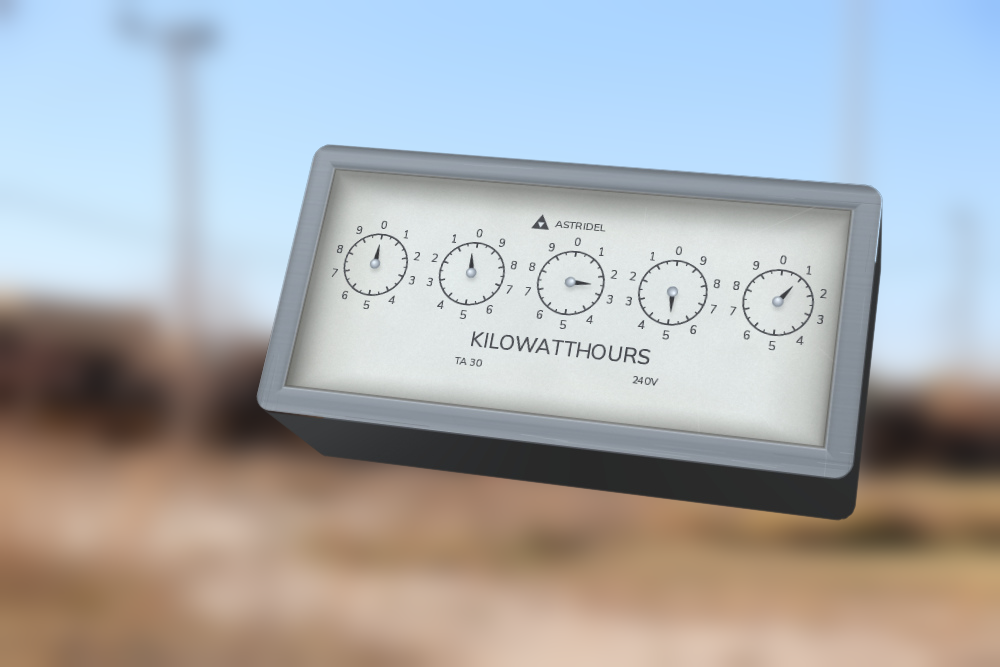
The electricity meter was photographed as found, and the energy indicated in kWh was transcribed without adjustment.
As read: 251 kWh
